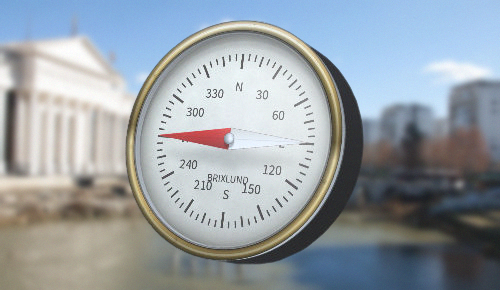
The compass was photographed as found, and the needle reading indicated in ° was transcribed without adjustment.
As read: 270 °
